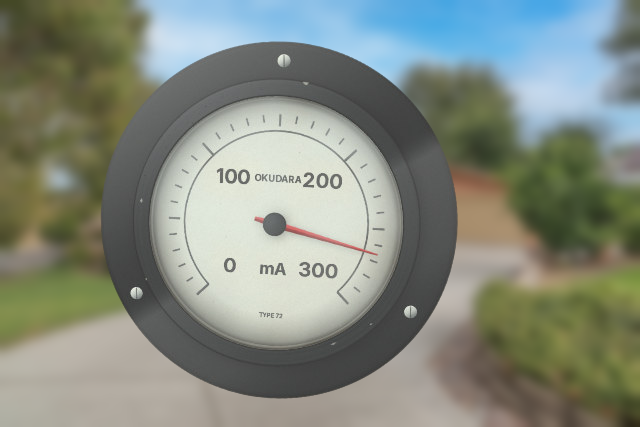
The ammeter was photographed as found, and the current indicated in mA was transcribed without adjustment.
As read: 265 mA
